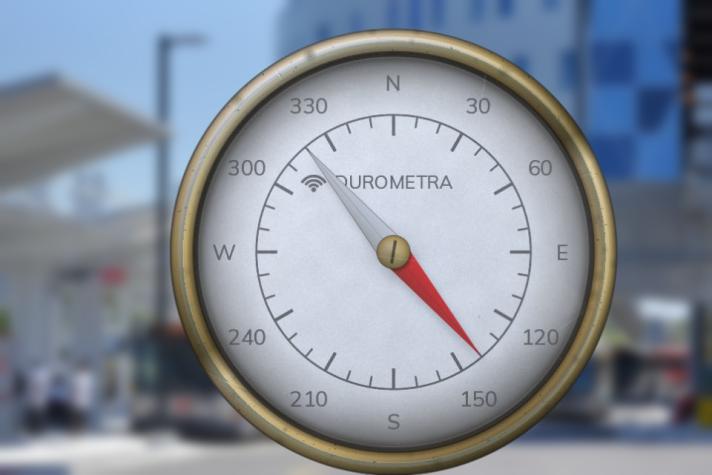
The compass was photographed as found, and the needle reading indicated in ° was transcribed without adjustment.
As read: 140 °
